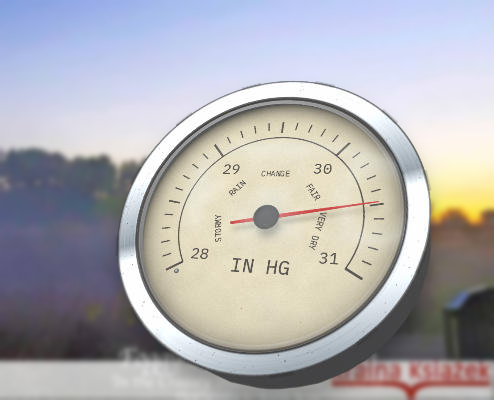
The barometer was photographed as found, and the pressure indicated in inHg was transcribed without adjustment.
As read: 30.5 inHg
